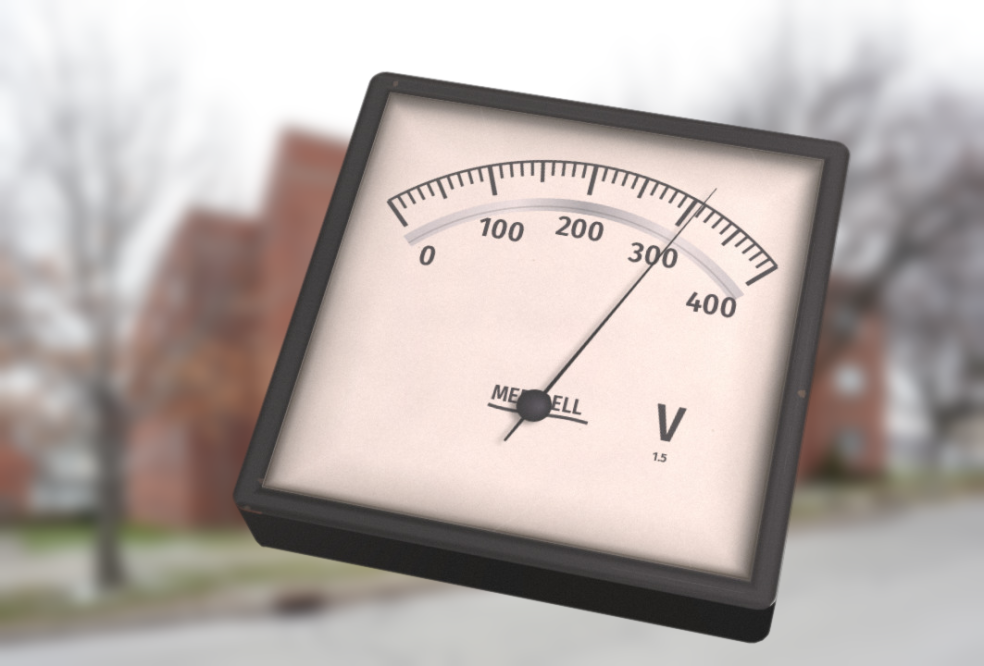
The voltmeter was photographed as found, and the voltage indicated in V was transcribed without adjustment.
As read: 310 V
